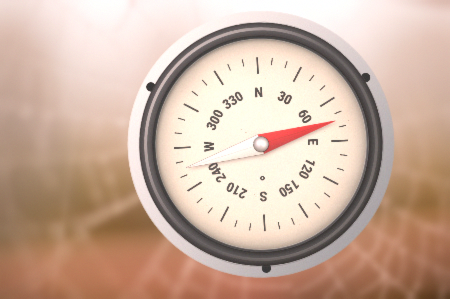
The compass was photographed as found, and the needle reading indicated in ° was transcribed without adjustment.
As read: 75 °
